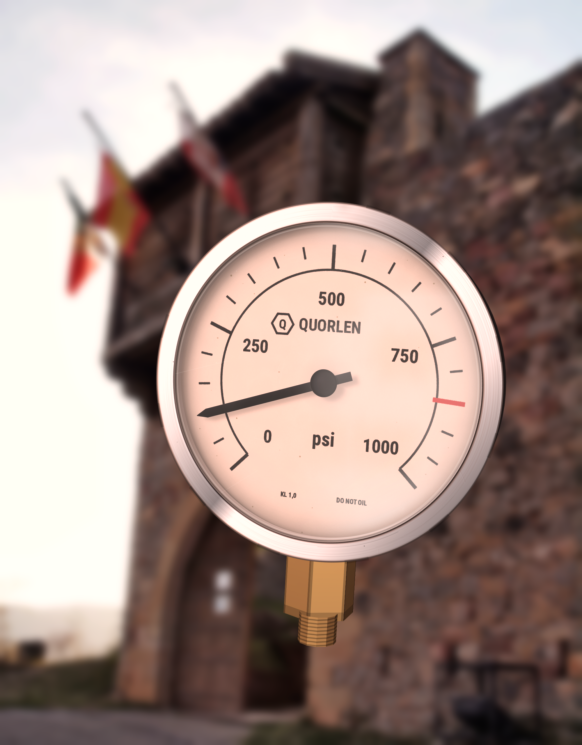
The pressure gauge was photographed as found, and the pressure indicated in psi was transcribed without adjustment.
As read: 100 psi
